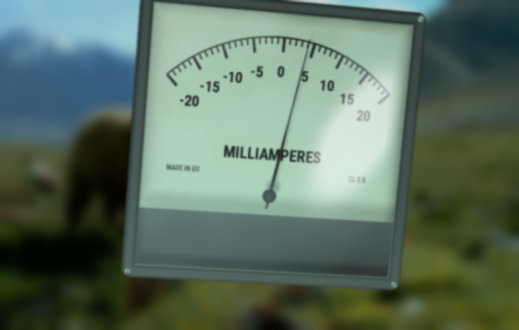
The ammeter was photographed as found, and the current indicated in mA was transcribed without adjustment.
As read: 4 mA
